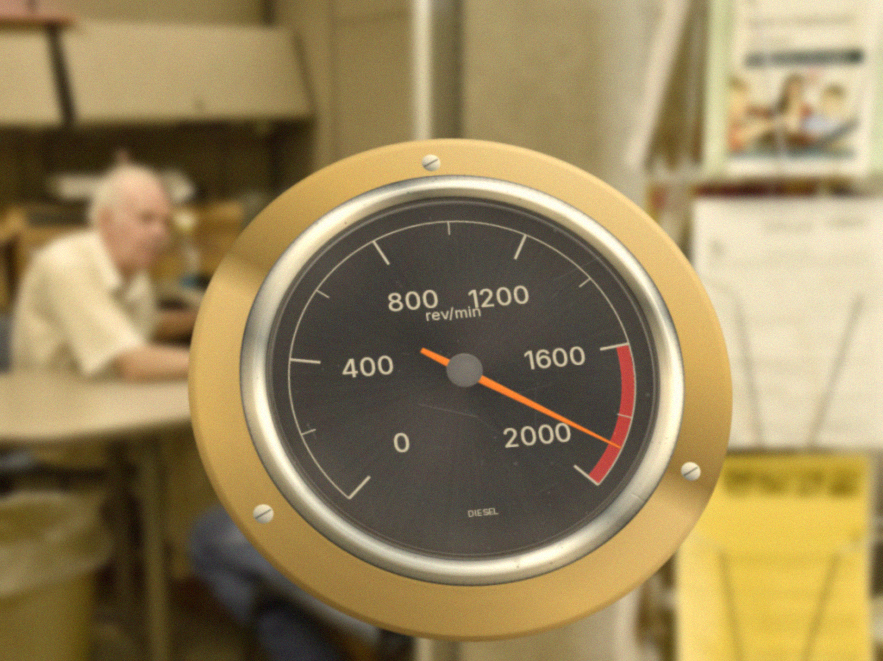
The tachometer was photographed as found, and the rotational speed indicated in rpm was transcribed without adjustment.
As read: 1900 rpm
